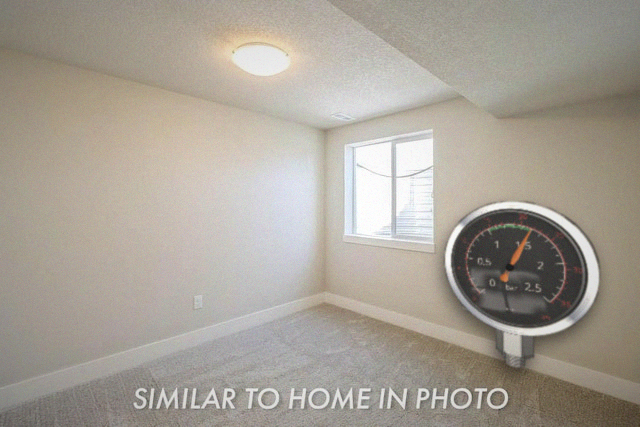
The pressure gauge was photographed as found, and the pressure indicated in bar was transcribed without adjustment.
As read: 1.5 bar
